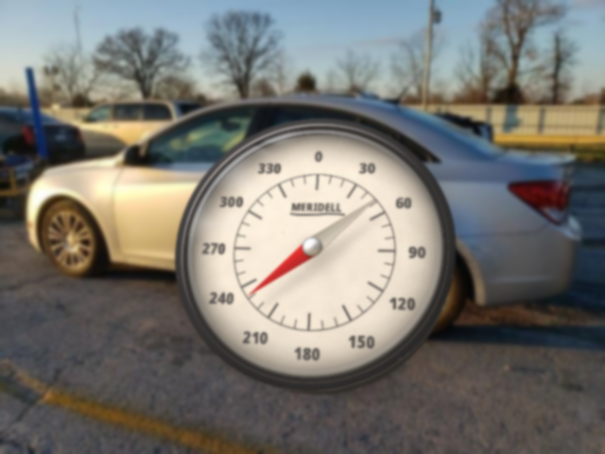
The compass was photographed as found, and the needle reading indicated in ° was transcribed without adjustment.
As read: 230 °
